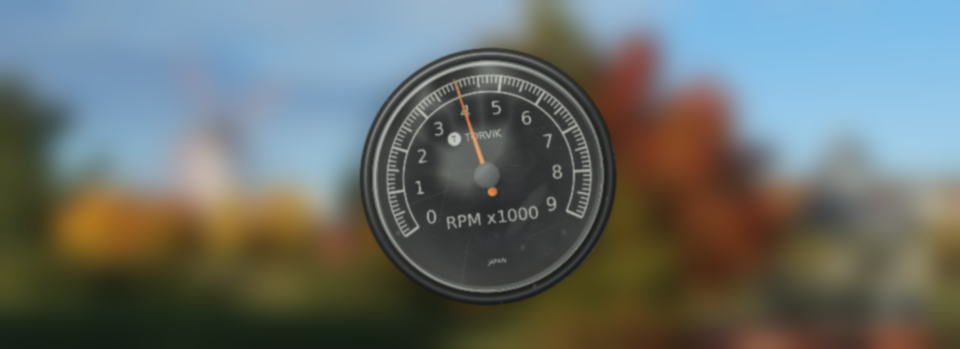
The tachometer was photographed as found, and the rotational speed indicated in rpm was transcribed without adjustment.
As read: 4000 rpm
